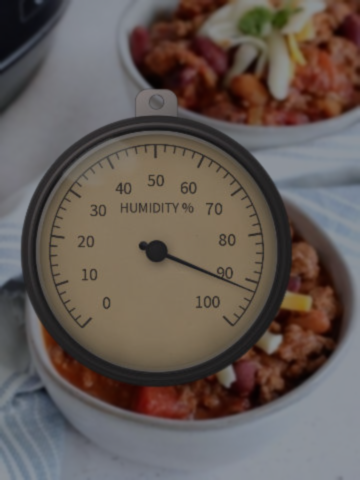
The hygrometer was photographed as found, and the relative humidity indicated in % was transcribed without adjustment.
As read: 92 %
